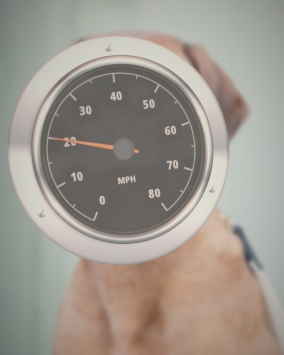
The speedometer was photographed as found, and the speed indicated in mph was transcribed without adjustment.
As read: 20 mph
